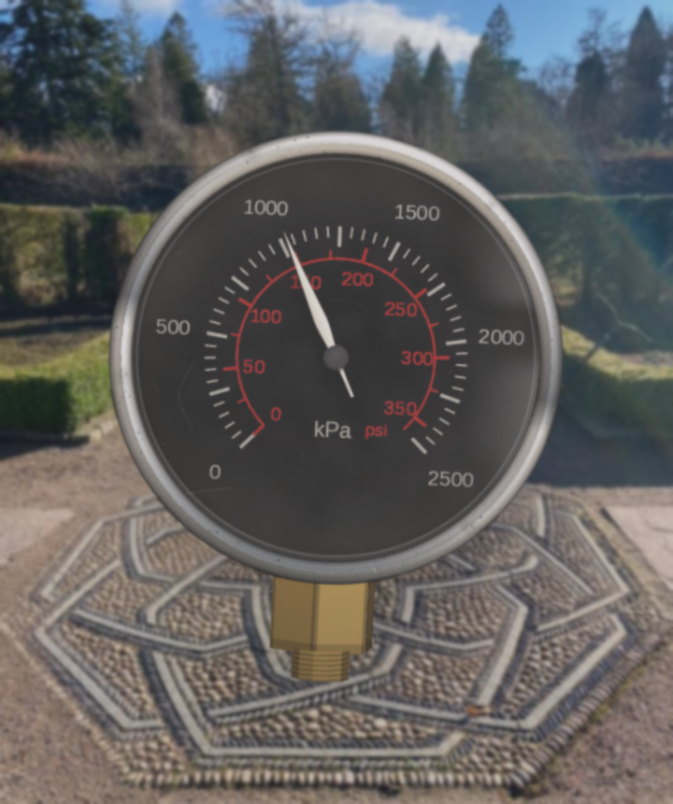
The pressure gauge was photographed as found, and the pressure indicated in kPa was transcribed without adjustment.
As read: 1025 kPa
